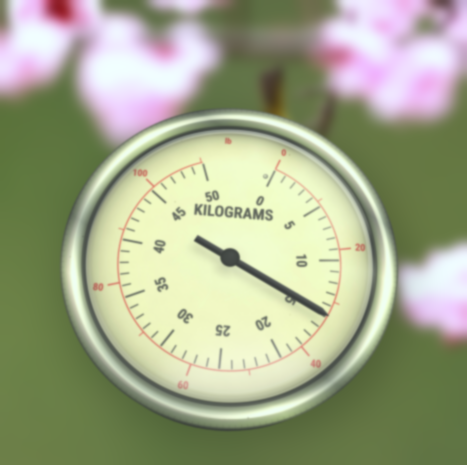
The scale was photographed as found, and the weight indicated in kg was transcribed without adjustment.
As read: 15 kg
